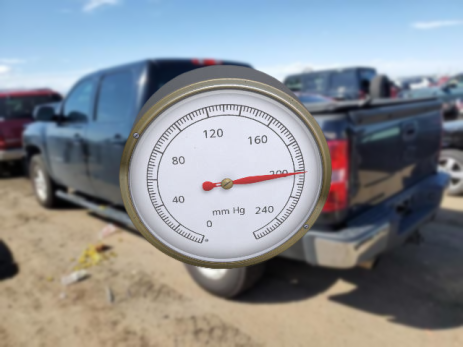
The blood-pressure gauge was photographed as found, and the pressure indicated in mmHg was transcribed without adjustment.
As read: 200 mmHg
